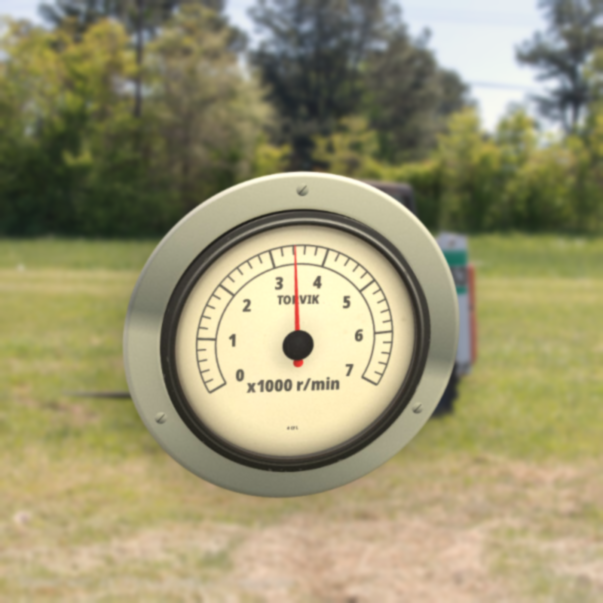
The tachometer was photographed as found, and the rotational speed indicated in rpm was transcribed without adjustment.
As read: 3400 rpm
